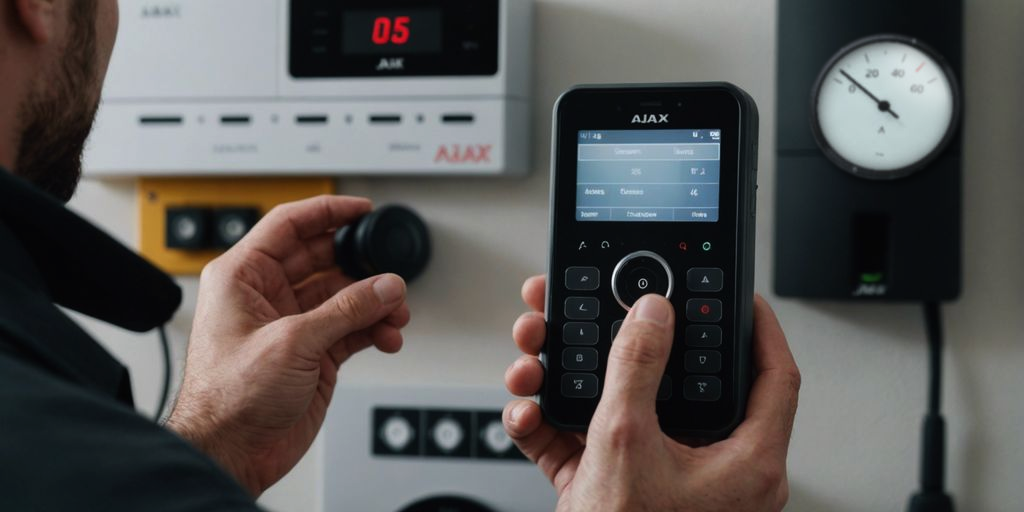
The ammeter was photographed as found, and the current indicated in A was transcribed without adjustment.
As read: 5 A
